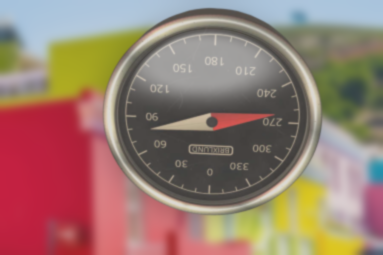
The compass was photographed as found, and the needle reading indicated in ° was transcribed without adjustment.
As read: 260 °
